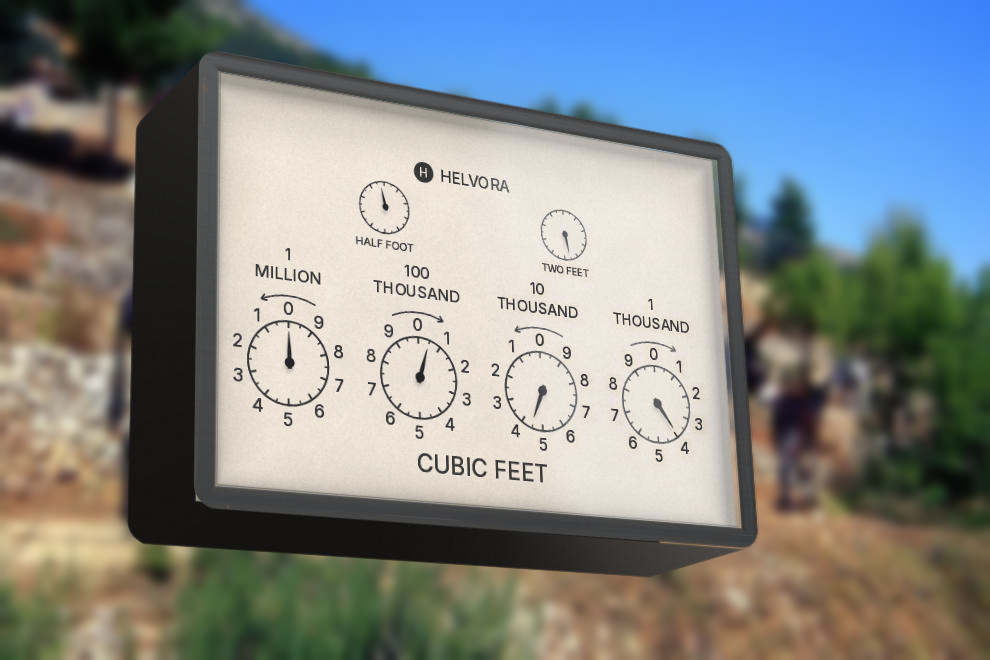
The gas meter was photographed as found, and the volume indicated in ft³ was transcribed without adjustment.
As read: 4400 ft³
